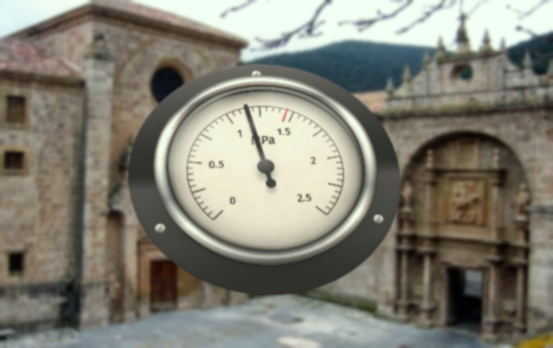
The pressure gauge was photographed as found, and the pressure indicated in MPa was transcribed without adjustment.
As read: 1.15 MPa
